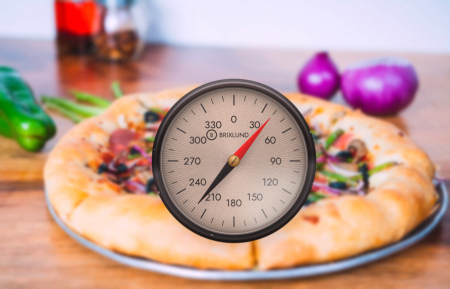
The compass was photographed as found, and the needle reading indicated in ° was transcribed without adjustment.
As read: 40 °
